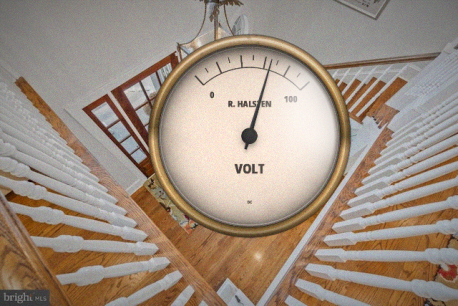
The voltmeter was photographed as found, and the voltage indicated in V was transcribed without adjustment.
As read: 65 V
